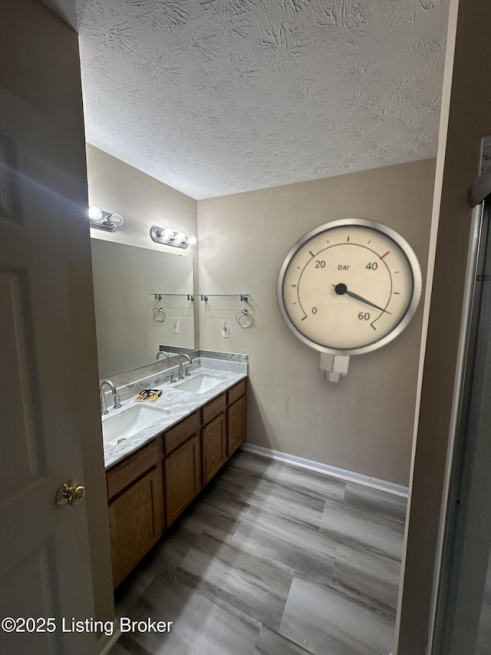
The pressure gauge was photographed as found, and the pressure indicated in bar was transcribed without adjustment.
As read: 55 bar
